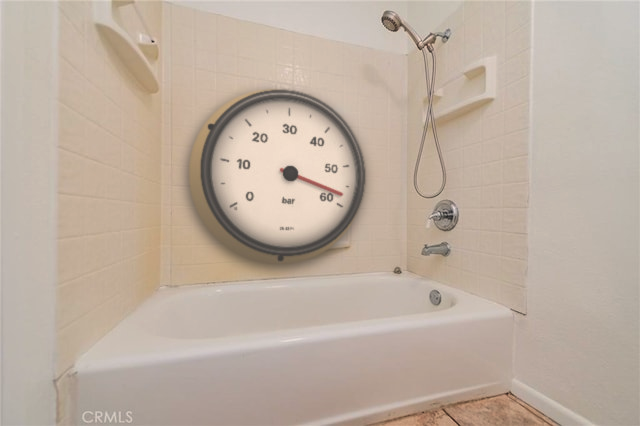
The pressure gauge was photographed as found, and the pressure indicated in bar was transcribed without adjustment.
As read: 57.5 bar
